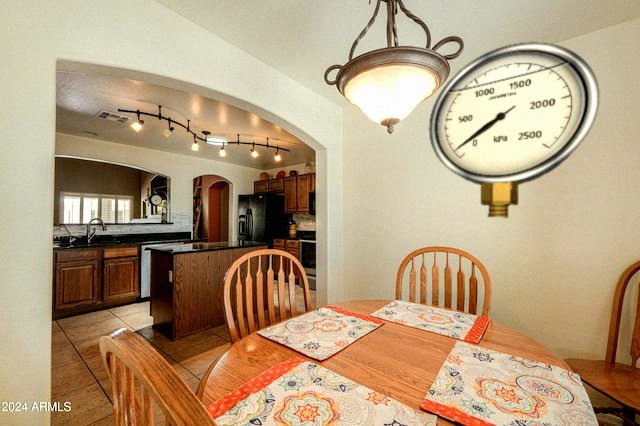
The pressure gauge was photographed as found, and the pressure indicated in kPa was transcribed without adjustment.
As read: 100 kPa
